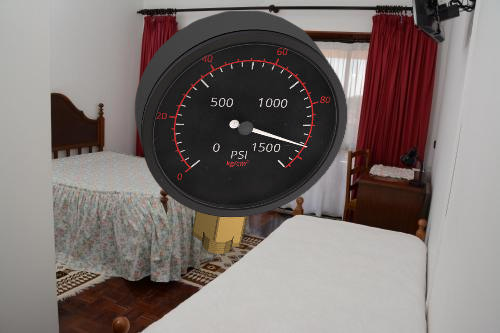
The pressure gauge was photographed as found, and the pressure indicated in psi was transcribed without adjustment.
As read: 1350 psi
